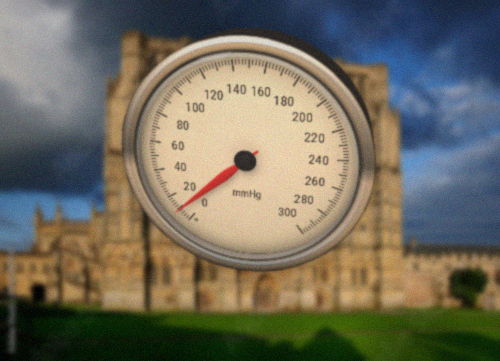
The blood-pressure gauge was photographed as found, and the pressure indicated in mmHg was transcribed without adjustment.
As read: 10 mmHg
